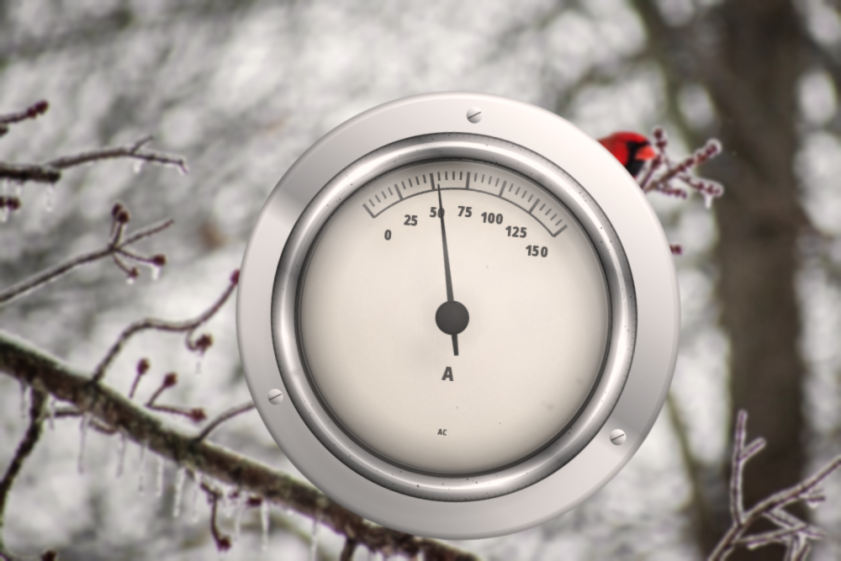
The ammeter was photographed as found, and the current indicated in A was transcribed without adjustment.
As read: 55 A
